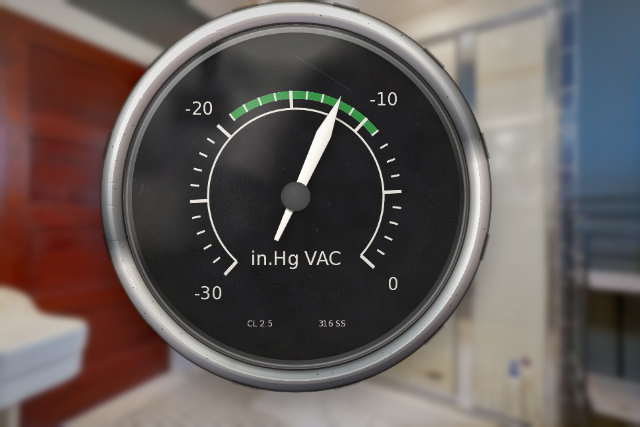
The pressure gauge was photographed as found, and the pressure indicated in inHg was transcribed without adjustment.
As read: -12 inHg
